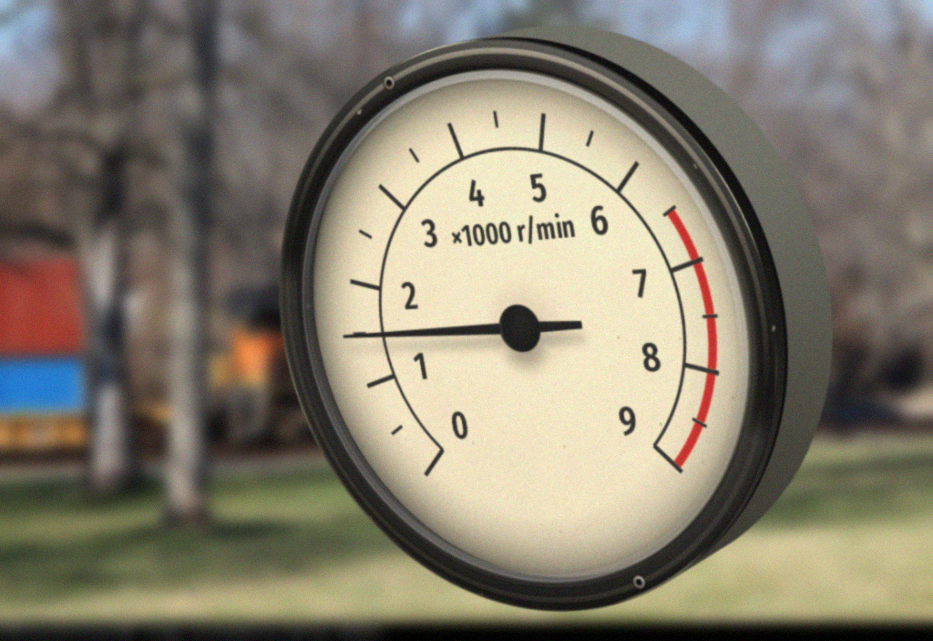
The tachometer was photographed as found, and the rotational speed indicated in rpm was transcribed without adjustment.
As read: 1500 rpm
